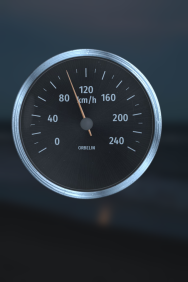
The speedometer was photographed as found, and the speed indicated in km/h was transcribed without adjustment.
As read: 100 km/h
